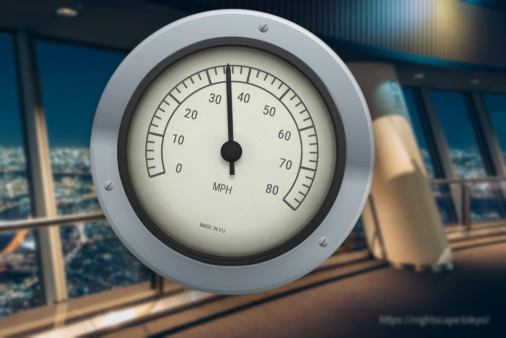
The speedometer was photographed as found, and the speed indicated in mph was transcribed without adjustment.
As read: 35 mph
